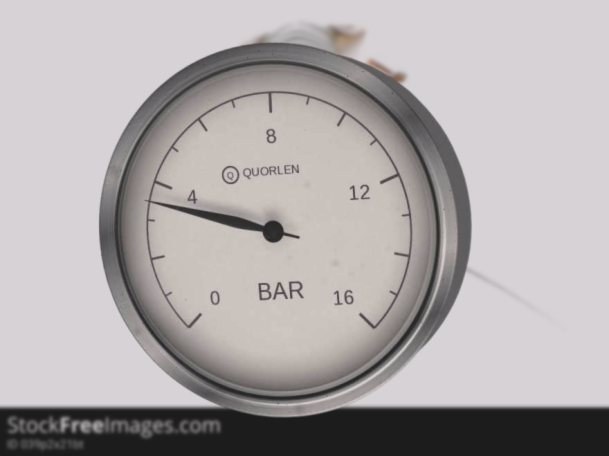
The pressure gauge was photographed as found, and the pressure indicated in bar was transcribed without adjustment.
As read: 3.5 bar
